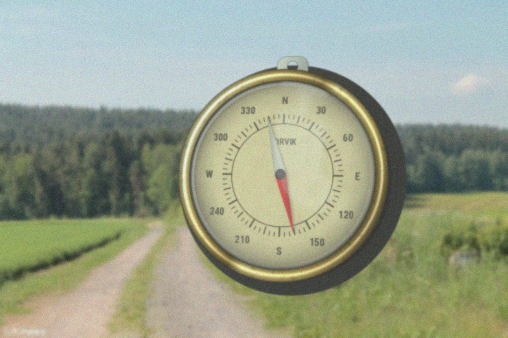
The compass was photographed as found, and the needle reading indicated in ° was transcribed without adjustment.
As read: 165 °
